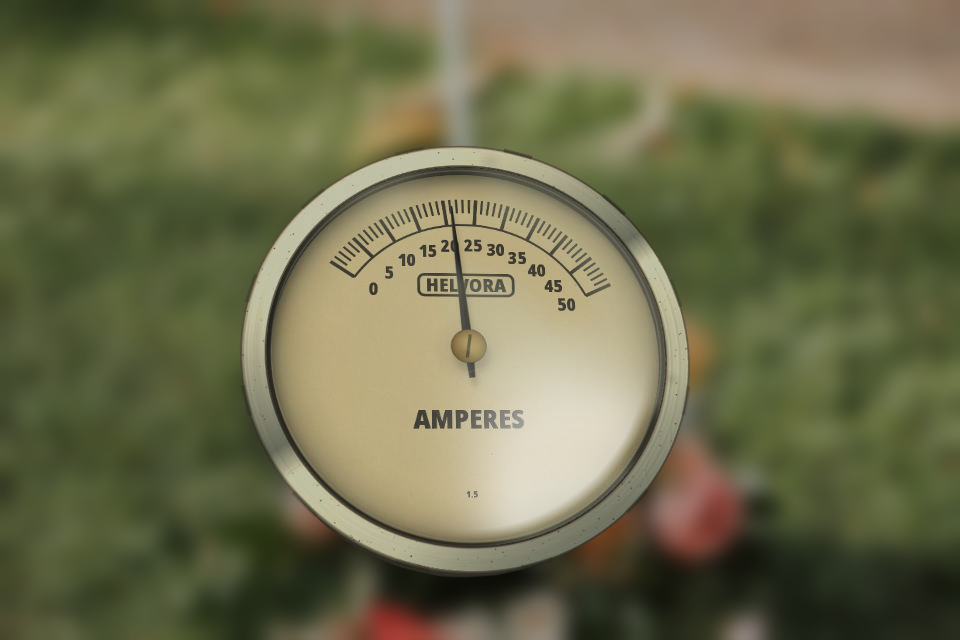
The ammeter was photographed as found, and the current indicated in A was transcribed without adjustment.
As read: 21 A
